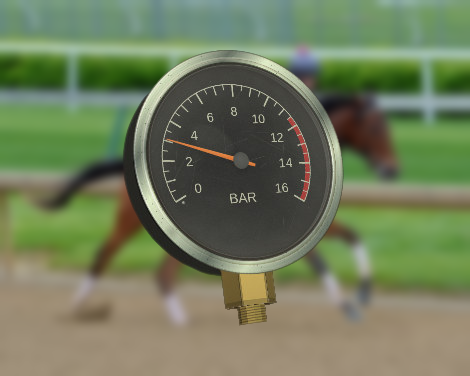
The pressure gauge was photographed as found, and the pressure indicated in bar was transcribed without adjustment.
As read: 3 bar
